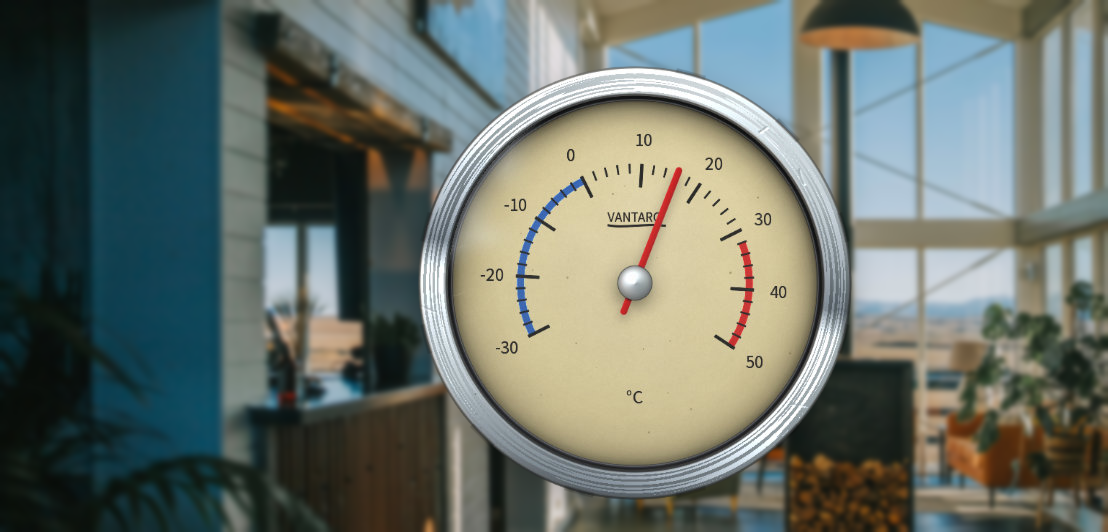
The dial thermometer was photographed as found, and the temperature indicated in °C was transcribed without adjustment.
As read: 16 °C
